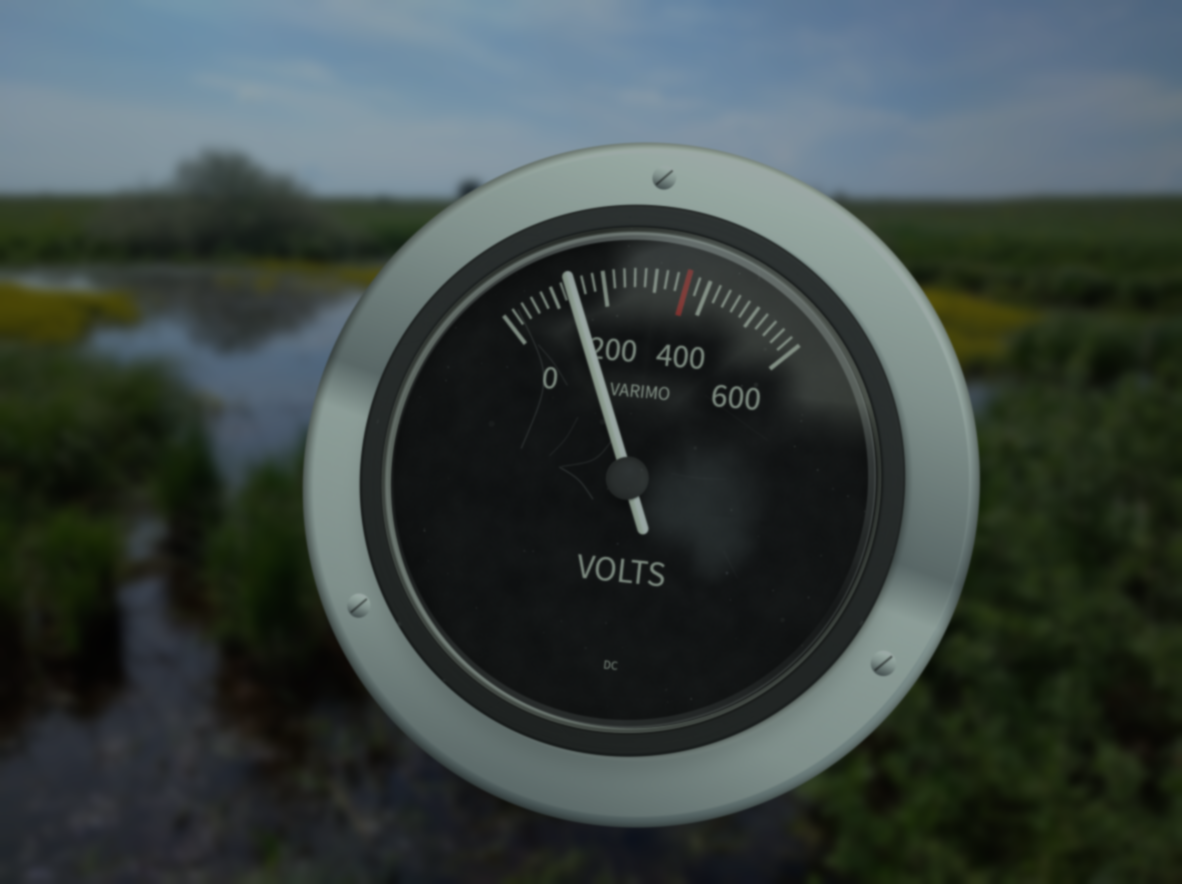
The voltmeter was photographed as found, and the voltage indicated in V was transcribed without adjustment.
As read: 140 V
